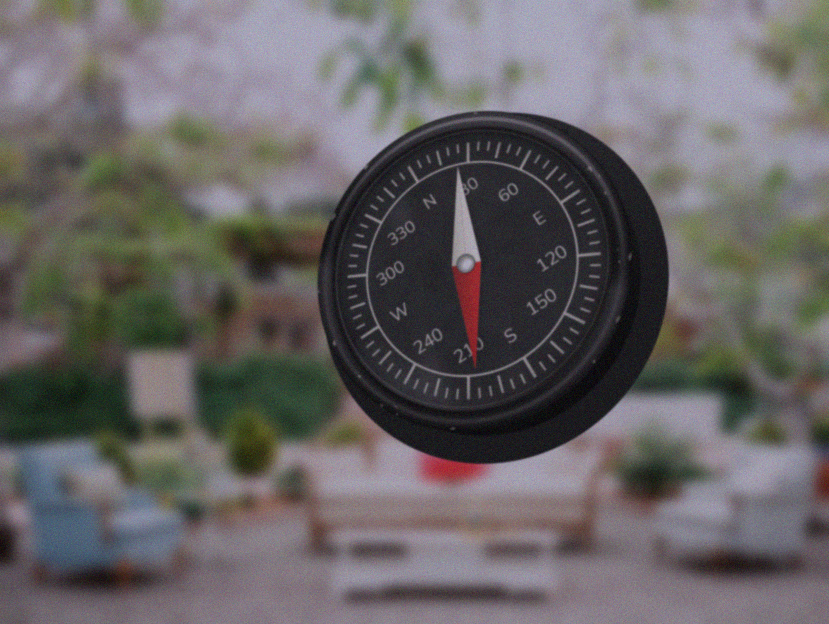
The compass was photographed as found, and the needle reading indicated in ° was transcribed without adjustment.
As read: 205 °
